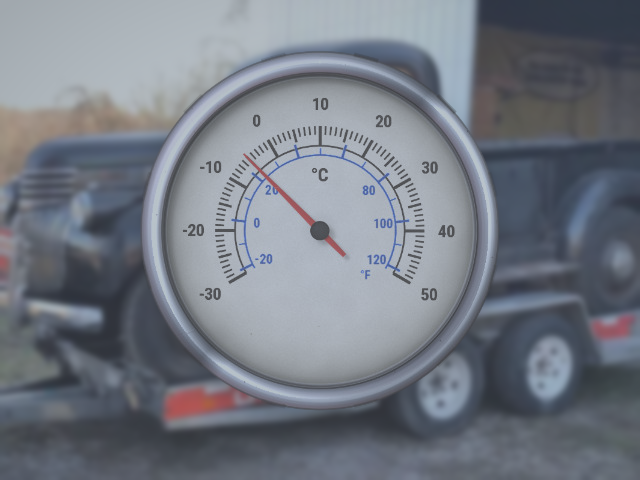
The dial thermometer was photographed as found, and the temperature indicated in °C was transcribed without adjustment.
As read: -5 °C
